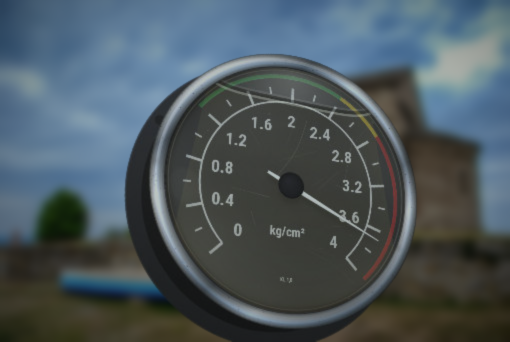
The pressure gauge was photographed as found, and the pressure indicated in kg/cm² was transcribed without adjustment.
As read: 3.7 kg/cm²
